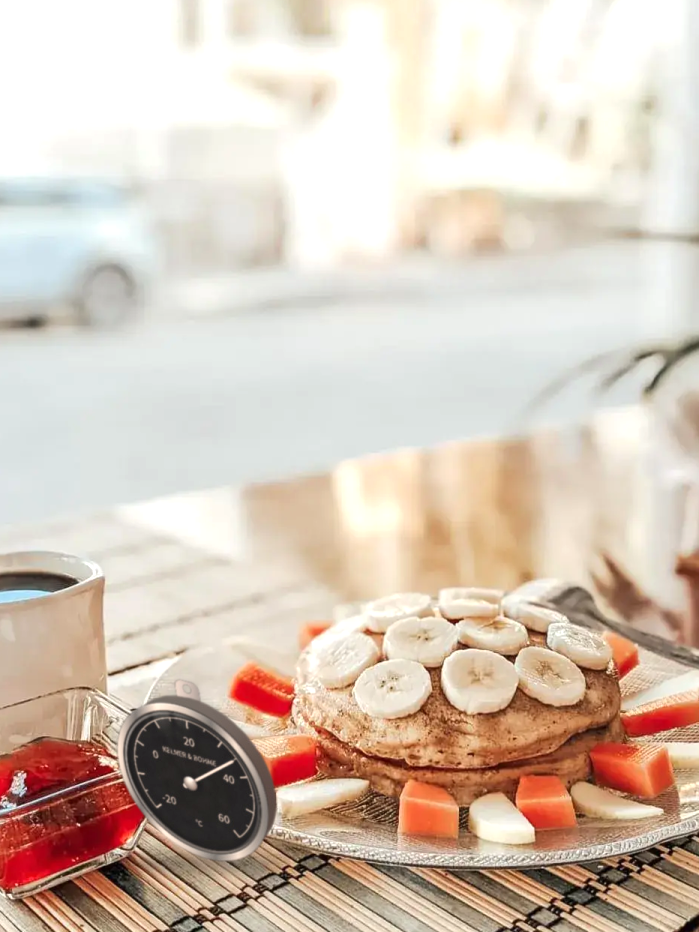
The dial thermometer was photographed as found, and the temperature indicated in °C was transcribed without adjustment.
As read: 35 °C
